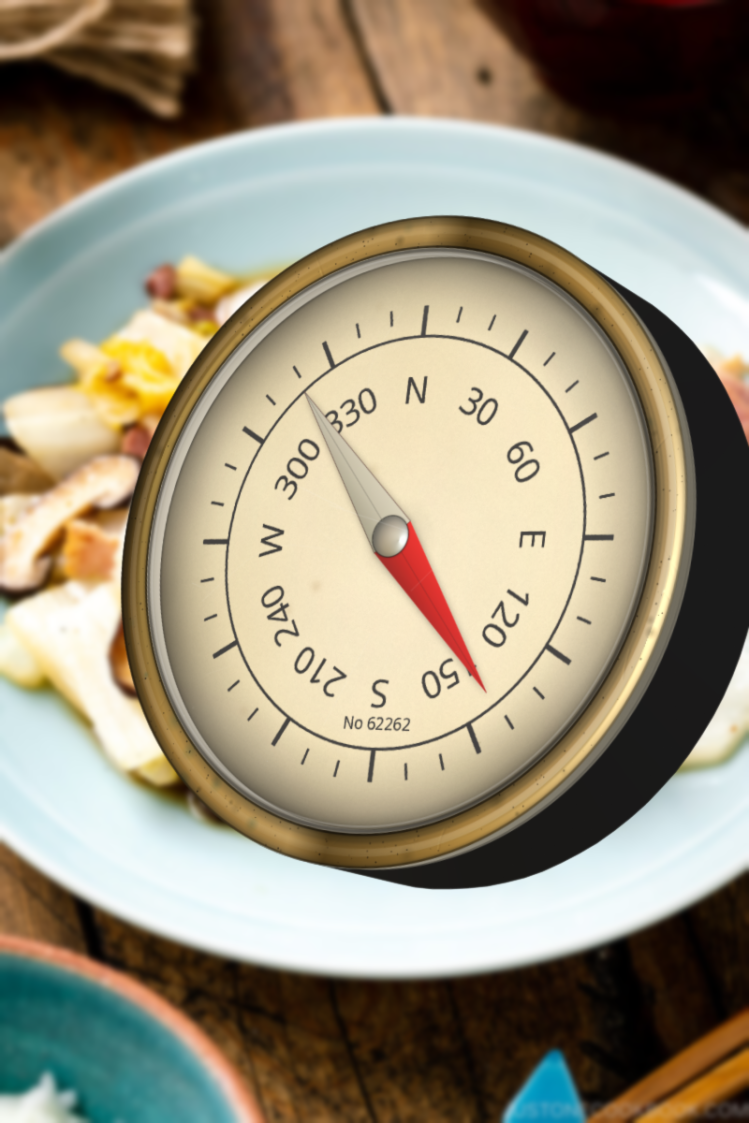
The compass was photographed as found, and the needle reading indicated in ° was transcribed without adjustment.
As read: 140 °
